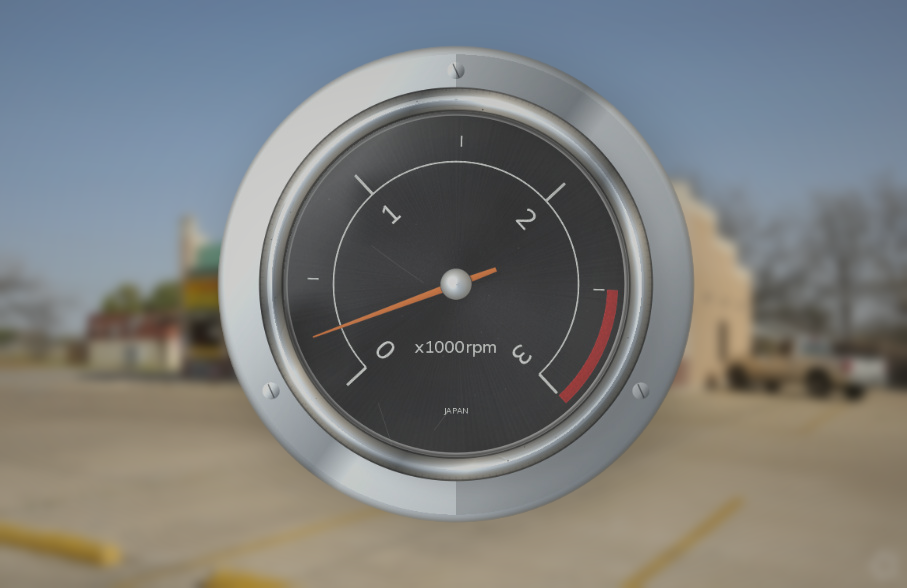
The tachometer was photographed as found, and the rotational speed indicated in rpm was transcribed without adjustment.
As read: 250 rpm
